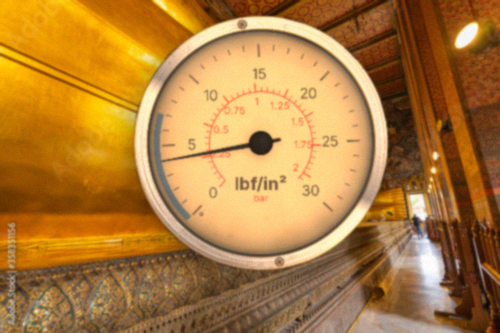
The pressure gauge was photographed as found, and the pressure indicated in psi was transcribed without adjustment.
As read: 4 psi
